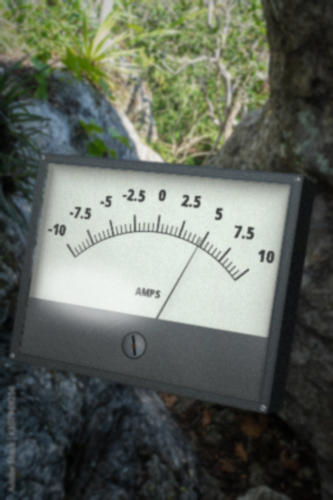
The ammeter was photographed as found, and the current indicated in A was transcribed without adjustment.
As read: 5 A
